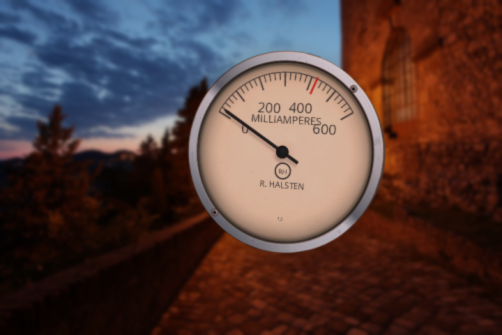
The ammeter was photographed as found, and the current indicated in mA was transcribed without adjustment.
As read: 20 mA
